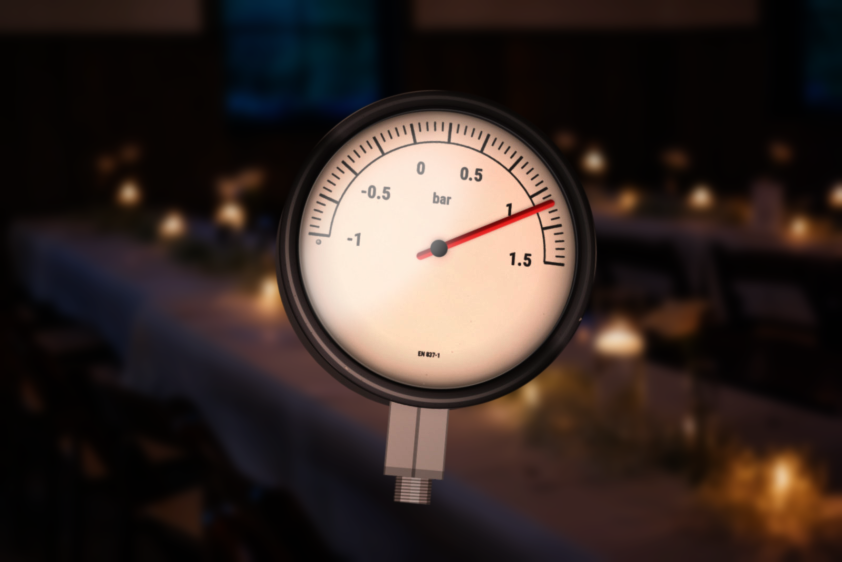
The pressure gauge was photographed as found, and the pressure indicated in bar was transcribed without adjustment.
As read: 1.1 bar
